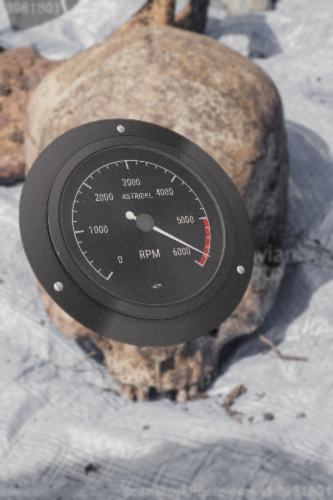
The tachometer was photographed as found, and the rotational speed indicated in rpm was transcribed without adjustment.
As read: 5800 rpm
